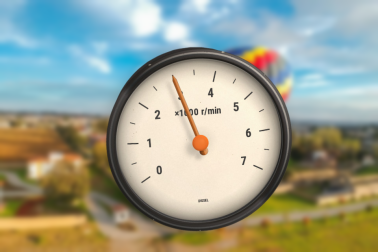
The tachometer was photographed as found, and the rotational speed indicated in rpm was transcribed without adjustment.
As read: 3000 rpm
